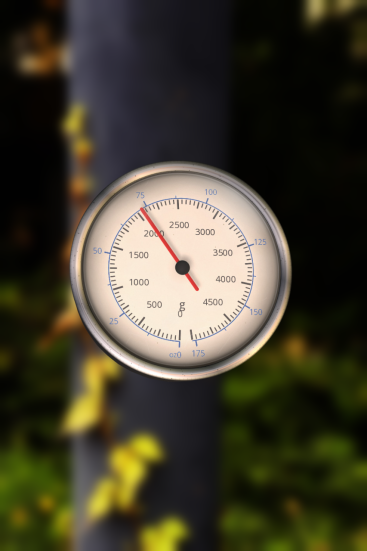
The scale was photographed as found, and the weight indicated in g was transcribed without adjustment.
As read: 2050 g
